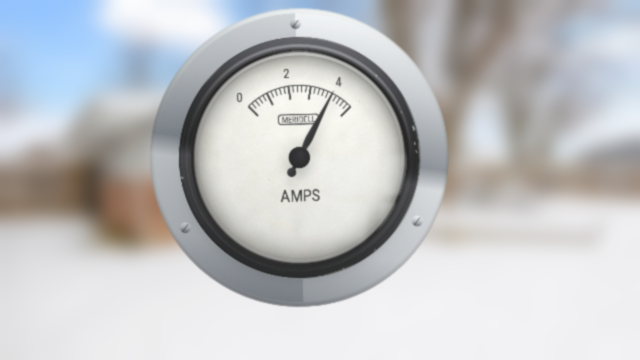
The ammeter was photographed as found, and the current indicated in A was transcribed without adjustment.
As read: 4 A
